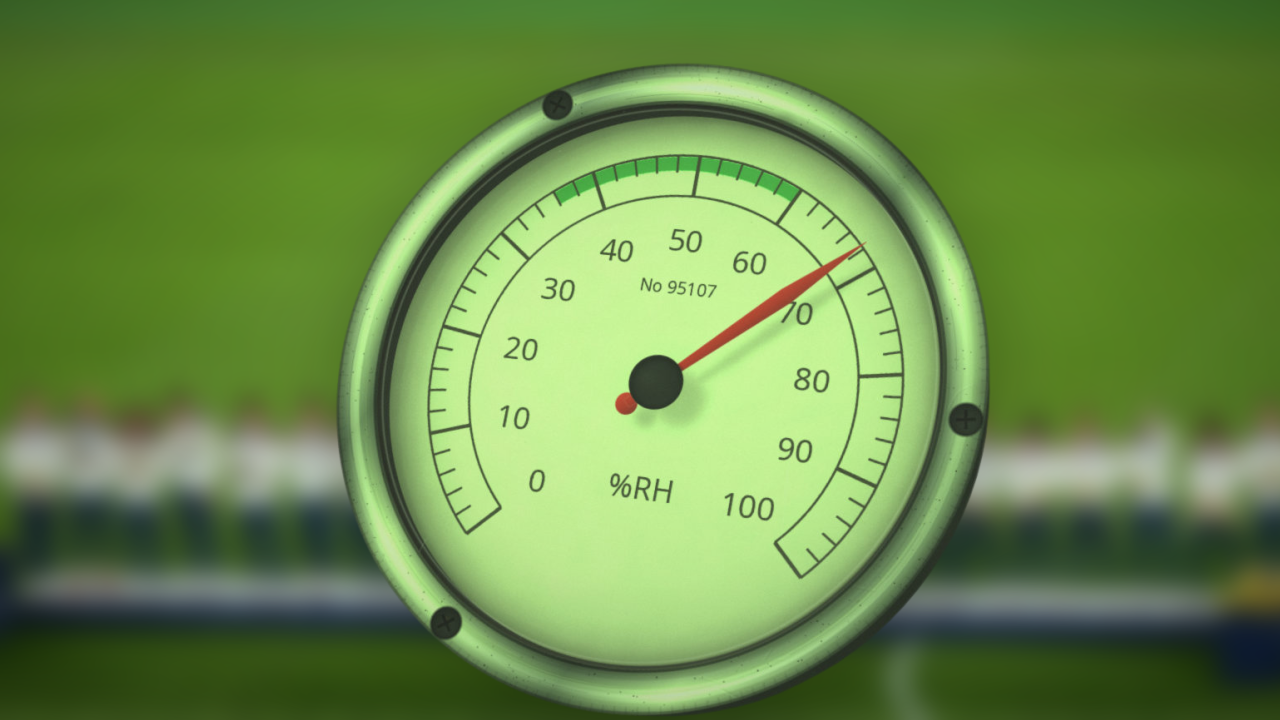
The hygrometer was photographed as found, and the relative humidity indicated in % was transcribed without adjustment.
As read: 68 %
